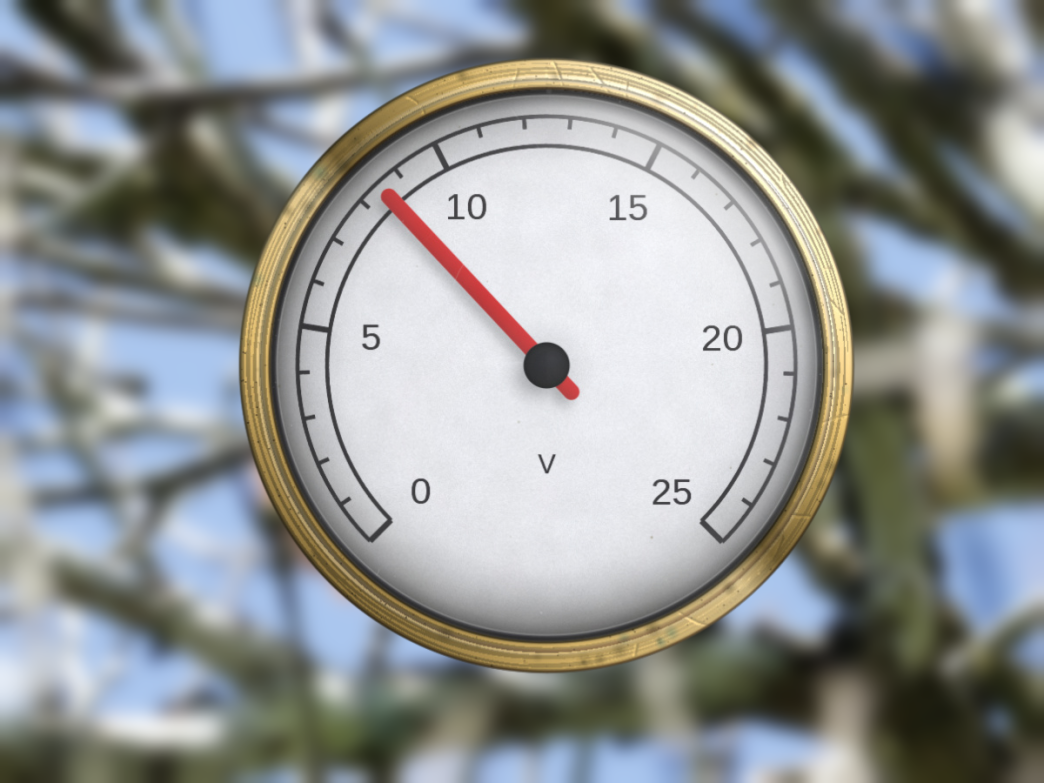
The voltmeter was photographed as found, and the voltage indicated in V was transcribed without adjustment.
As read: 8.5 V
